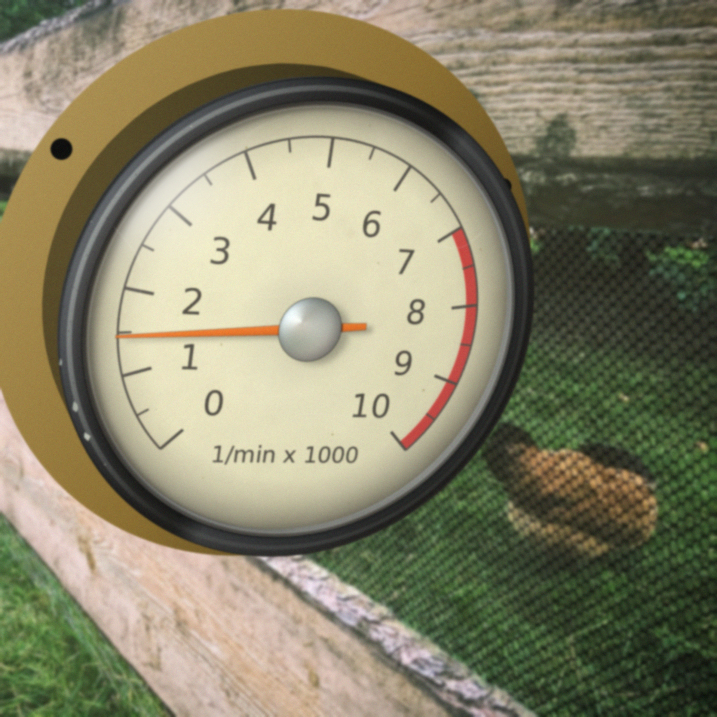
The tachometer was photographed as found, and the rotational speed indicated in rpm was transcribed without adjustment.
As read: 1500 rpm
